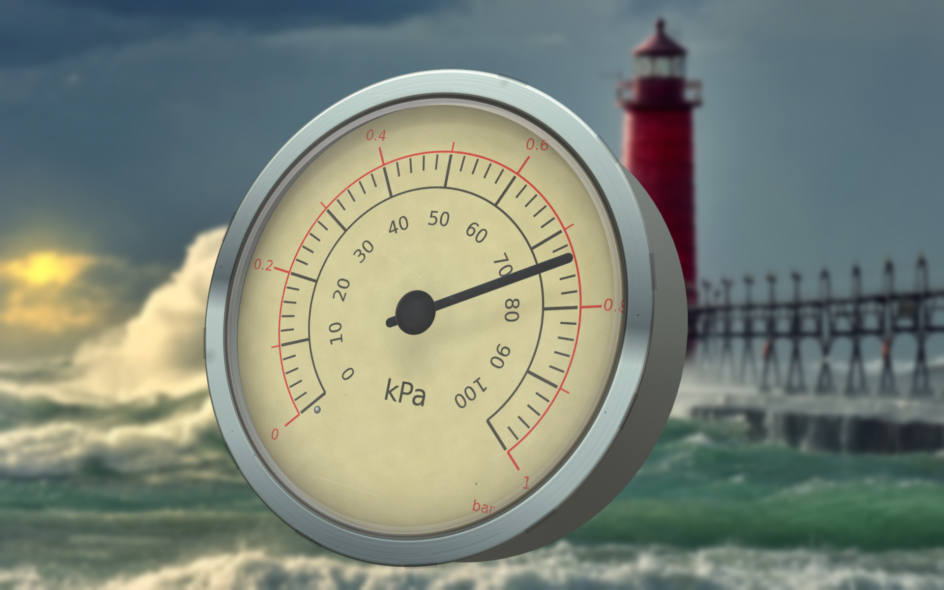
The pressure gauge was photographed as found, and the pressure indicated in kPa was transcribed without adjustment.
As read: 74 kPa
